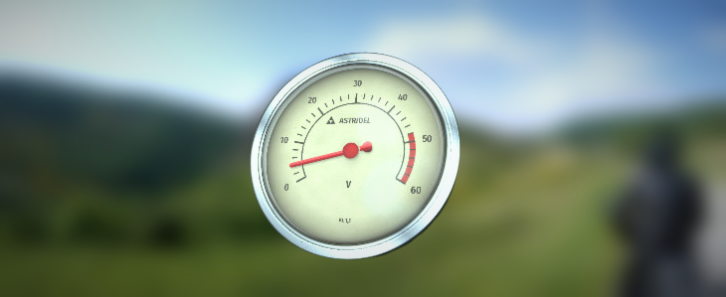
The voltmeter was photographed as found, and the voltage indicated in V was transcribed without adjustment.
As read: 4 V
